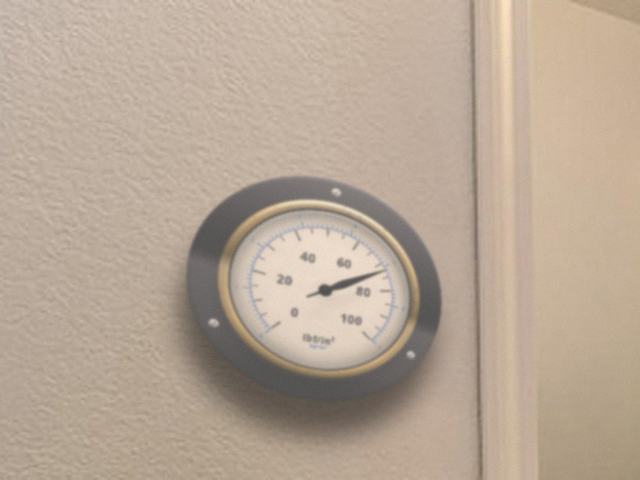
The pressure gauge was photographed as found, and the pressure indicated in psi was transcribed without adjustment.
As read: 72.5 psi
